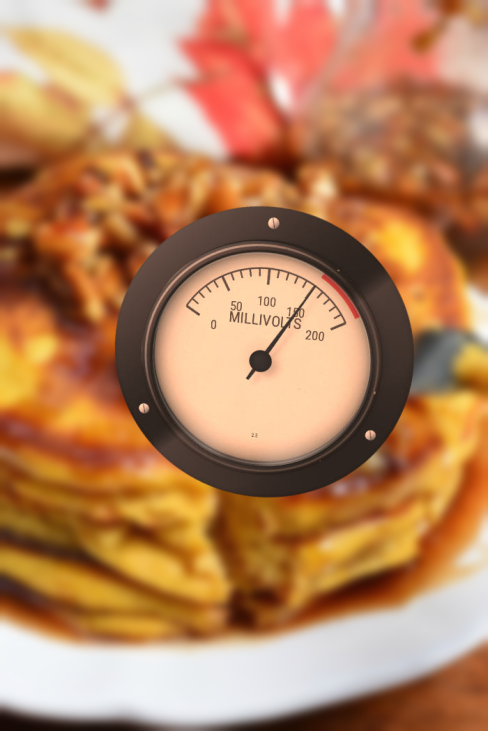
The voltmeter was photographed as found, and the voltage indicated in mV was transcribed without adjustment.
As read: 150 mV
